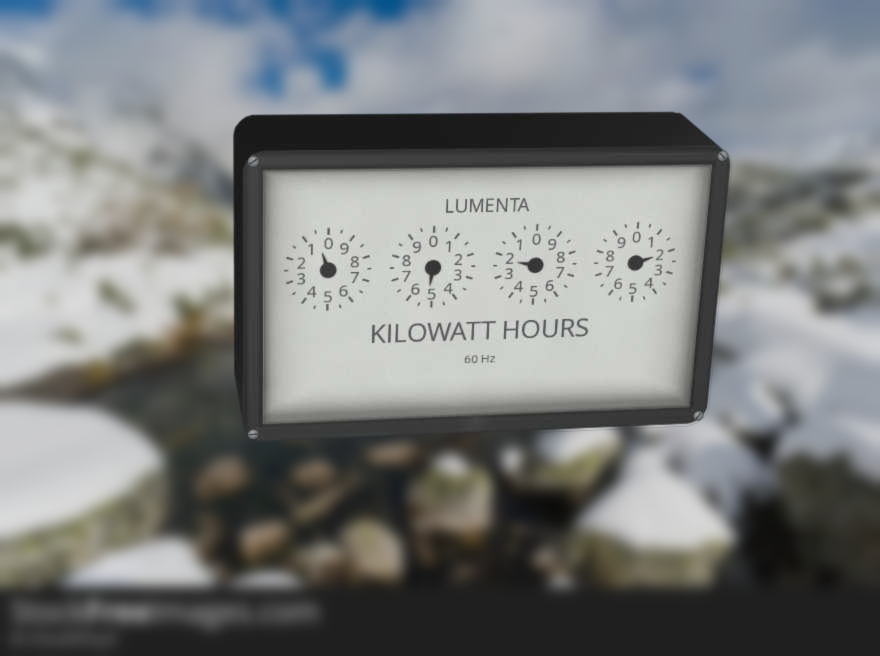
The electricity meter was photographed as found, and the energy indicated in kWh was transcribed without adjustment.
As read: 522 kWh
